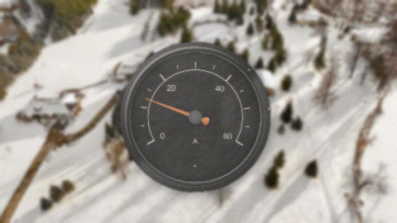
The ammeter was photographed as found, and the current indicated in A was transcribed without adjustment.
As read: 12.5 A
